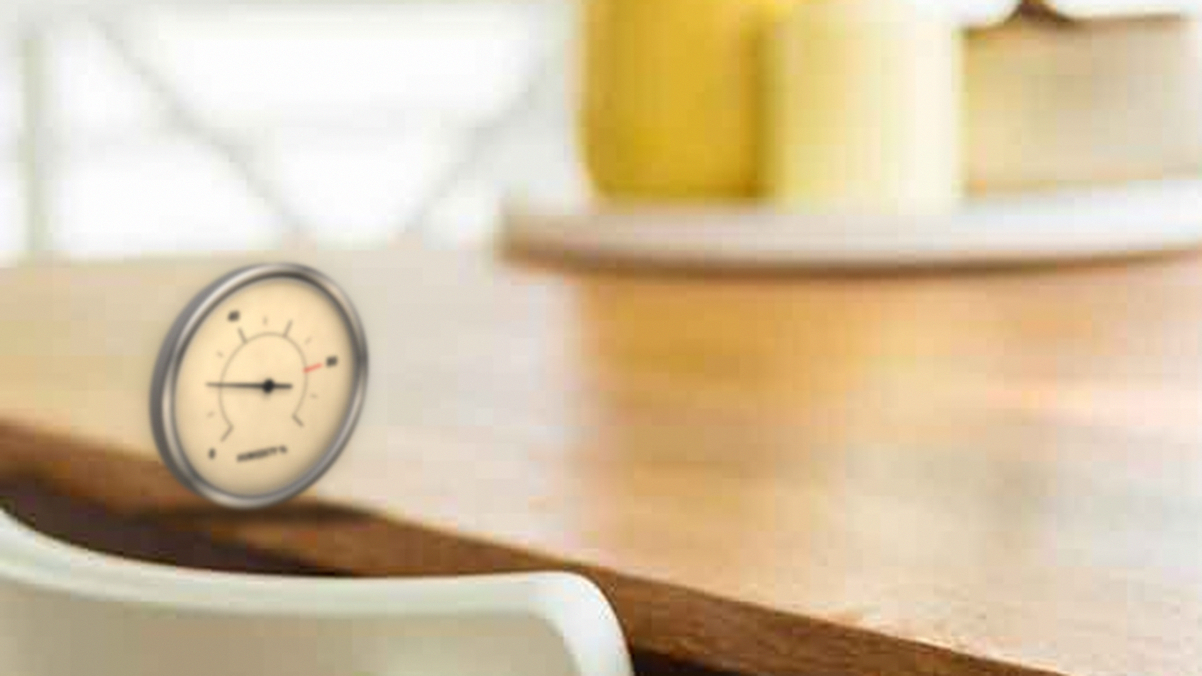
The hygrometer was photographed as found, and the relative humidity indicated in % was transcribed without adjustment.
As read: 20 %
